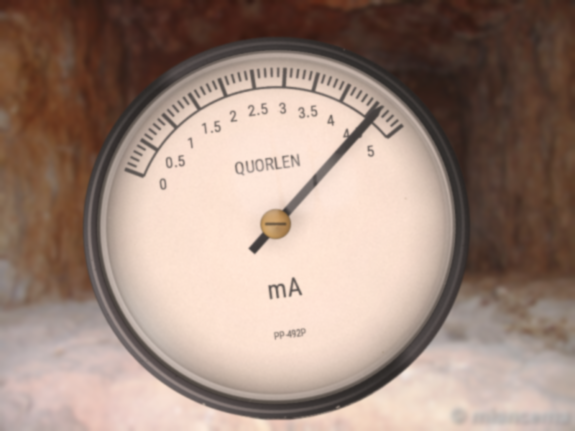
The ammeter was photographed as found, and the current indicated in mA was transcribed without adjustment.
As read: 4.6 mA
